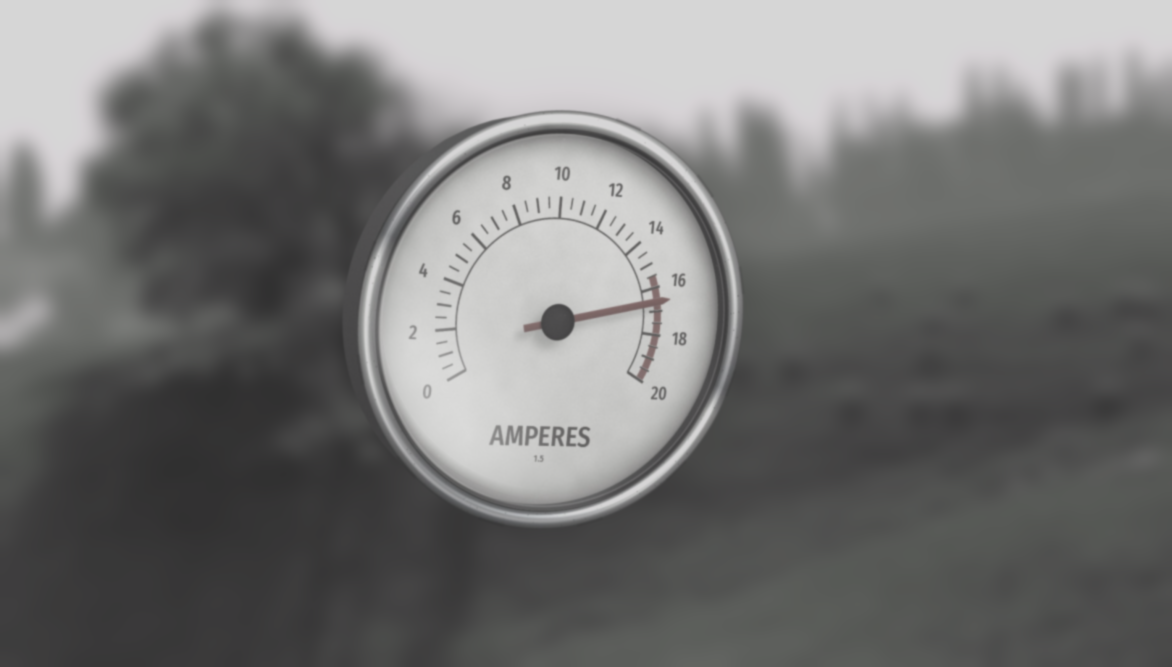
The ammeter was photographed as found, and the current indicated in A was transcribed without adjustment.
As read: 16.5 A
